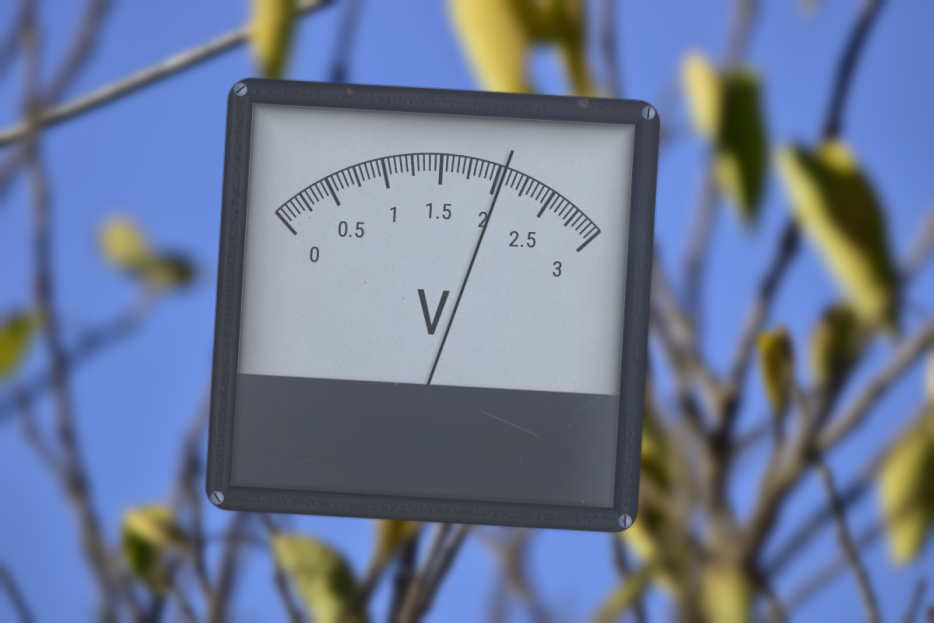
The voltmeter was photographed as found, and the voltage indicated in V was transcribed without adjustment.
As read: 2.05 V
